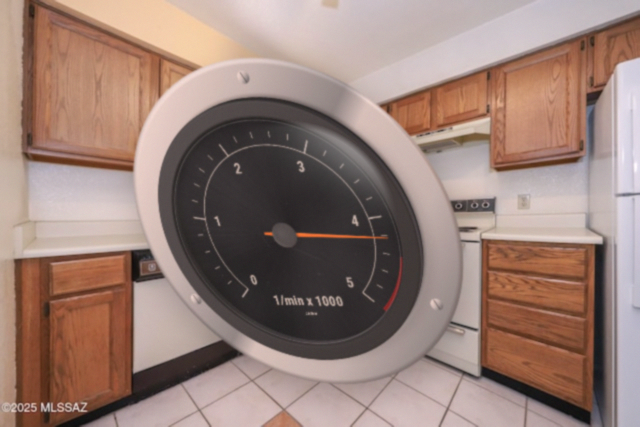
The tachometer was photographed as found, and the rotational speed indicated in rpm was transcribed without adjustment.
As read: 4200 rpm
